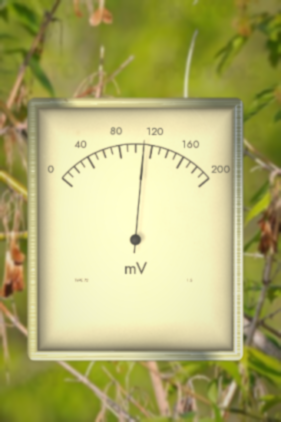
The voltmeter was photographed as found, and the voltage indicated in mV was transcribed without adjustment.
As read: 110 mV
